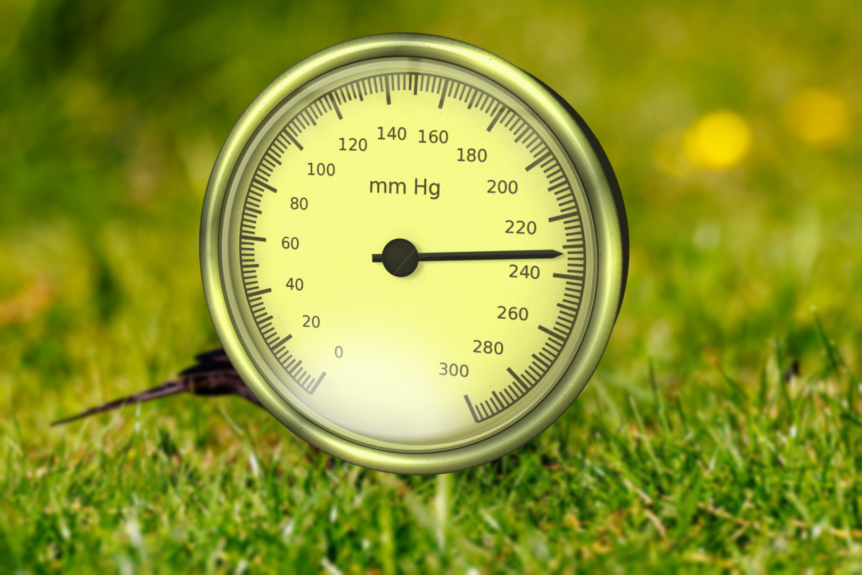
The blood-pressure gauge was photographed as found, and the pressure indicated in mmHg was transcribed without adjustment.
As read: 232 mmHg
